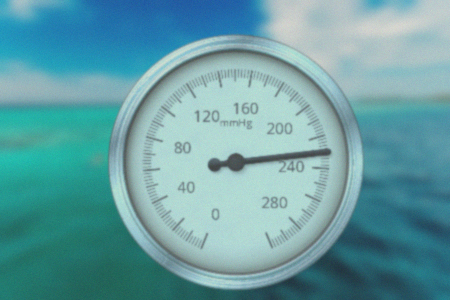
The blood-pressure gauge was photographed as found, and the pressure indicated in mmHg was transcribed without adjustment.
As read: 230 mmHg
